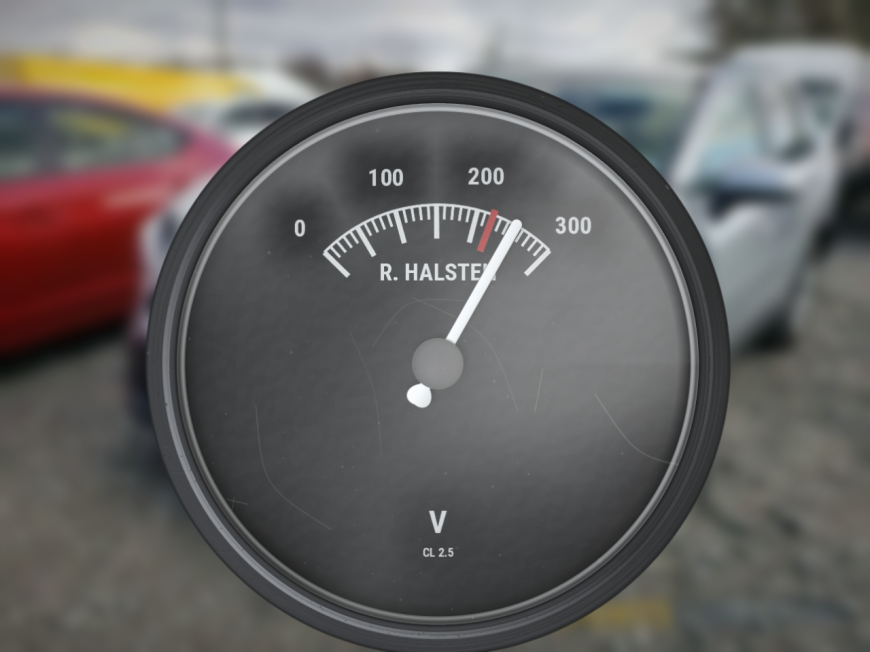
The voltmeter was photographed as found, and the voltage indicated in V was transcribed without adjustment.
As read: 250 V
